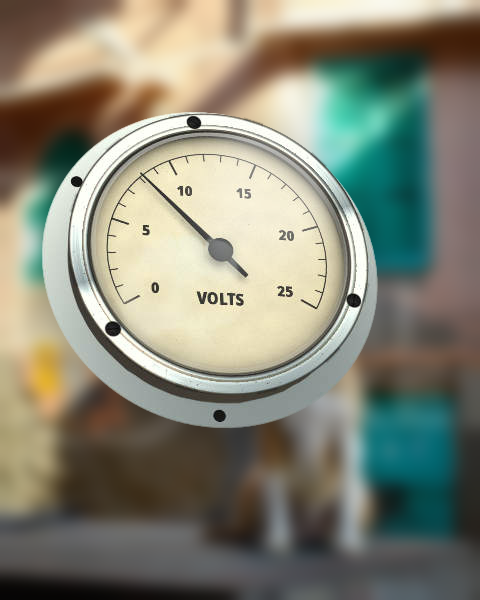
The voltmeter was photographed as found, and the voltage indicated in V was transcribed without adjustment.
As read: 8 V
